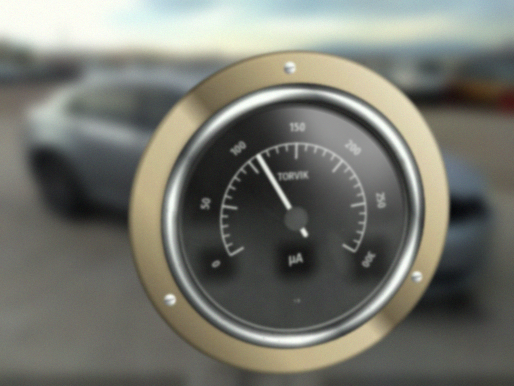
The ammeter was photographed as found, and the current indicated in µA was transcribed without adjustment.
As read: 110 µA
